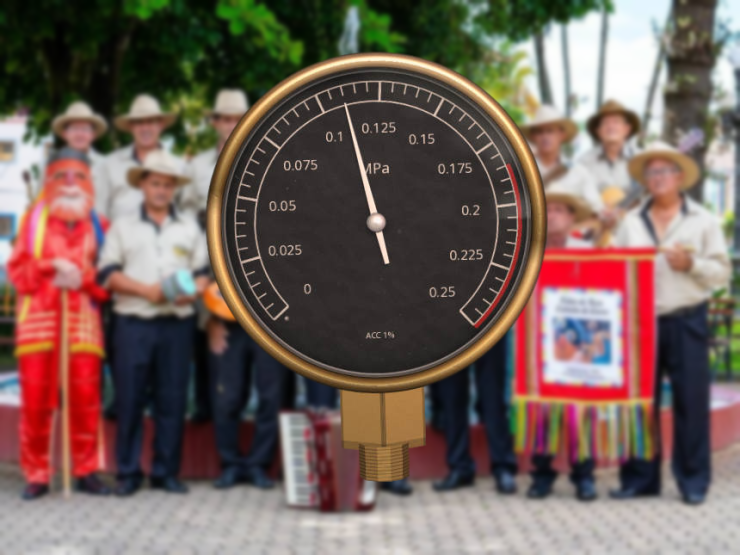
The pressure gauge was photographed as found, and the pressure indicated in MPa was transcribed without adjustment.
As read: 0.11 MPa
